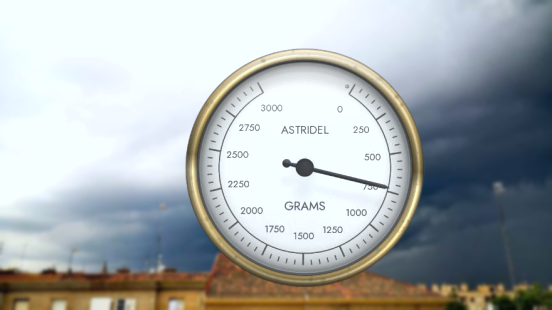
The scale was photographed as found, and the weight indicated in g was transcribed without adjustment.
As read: 725 g
